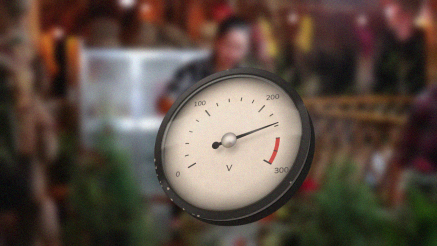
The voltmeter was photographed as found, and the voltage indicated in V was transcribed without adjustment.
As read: 240 V
